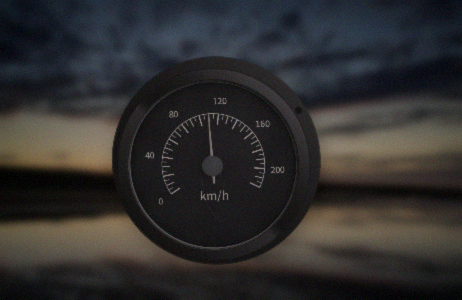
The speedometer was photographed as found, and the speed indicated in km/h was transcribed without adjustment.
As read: 110 km/h
